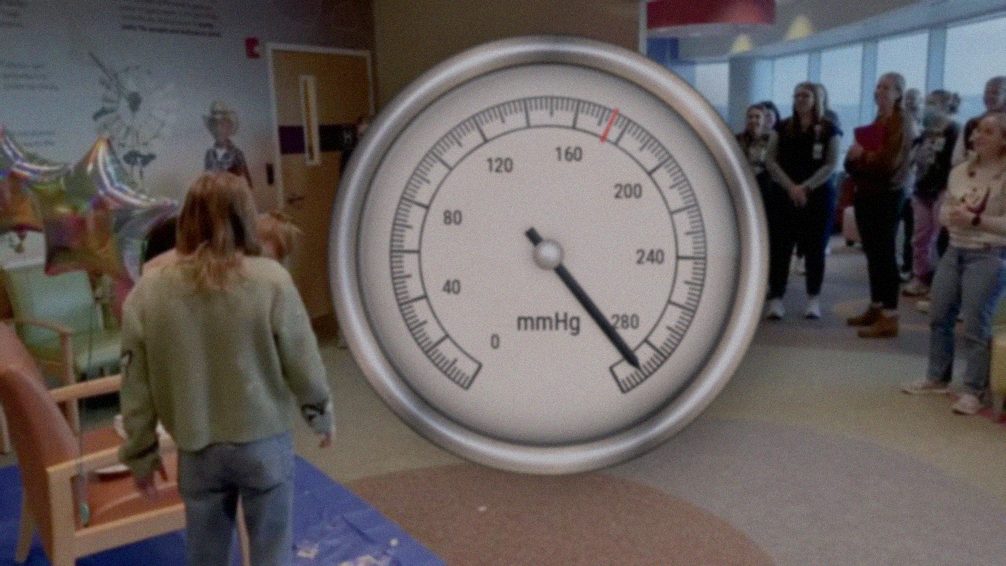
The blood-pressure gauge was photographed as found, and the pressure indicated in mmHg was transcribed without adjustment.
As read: 290 mmHg
